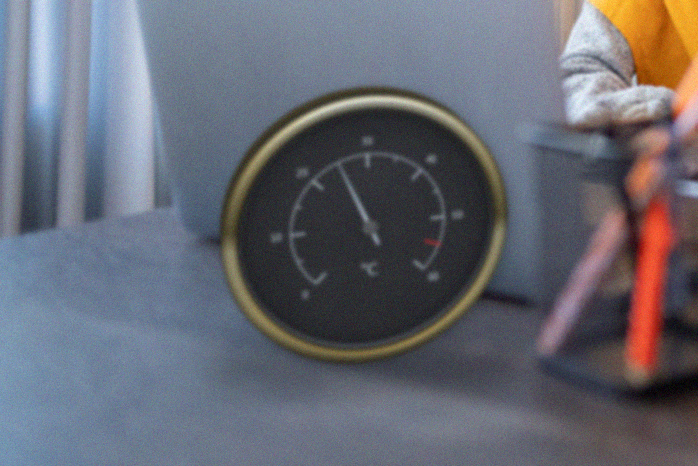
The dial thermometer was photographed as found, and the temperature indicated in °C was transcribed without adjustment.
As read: 25 °C
